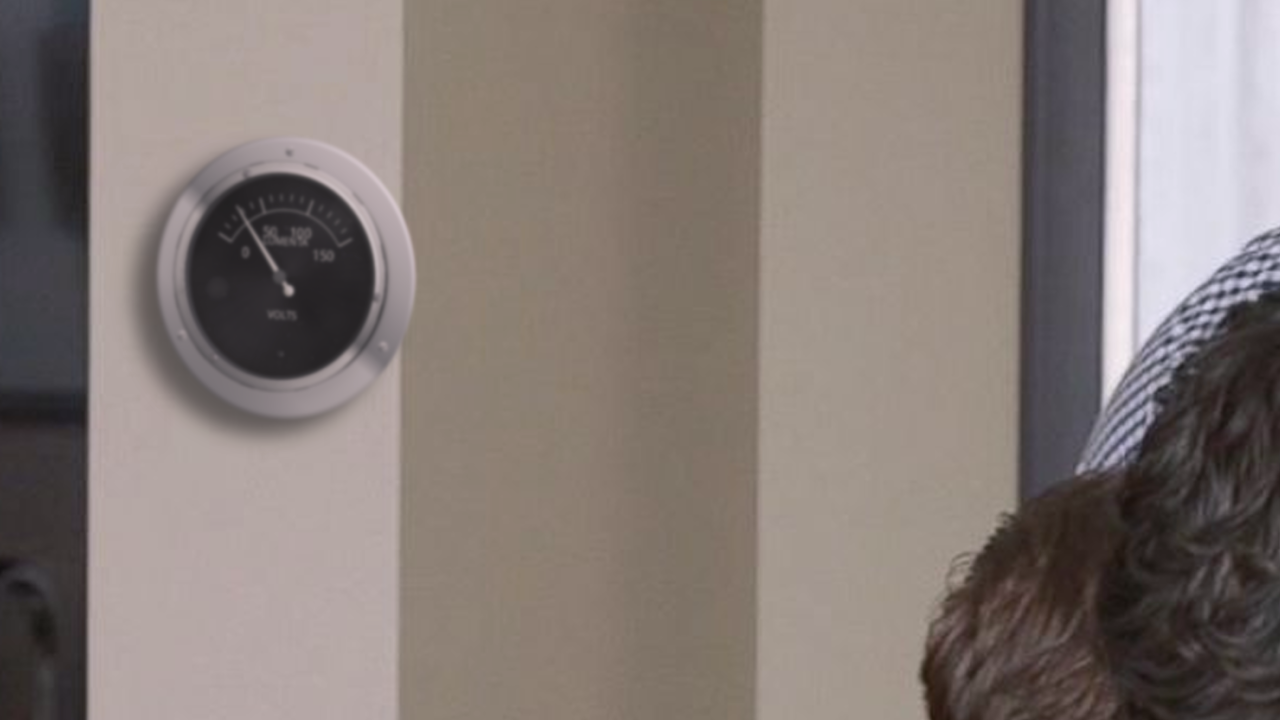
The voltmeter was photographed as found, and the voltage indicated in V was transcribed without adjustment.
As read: 30 V
